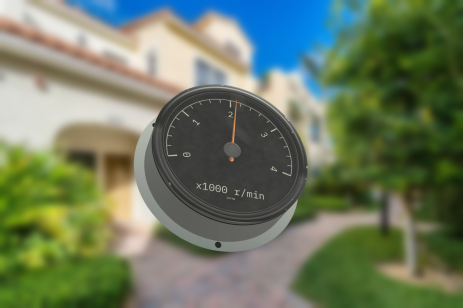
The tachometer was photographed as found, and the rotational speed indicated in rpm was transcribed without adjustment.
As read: 2100 rpm
